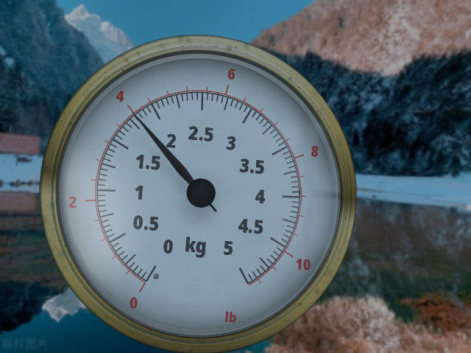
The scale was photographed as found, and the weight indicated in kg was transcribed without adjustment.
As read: 1.8 kg
